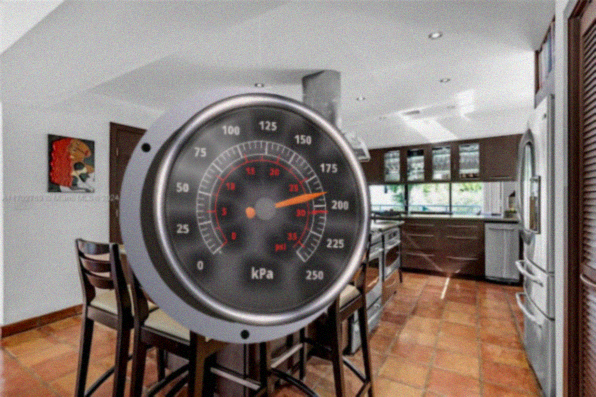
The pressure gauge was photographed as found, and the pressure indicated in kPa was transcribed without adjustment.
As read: 190 kPa
